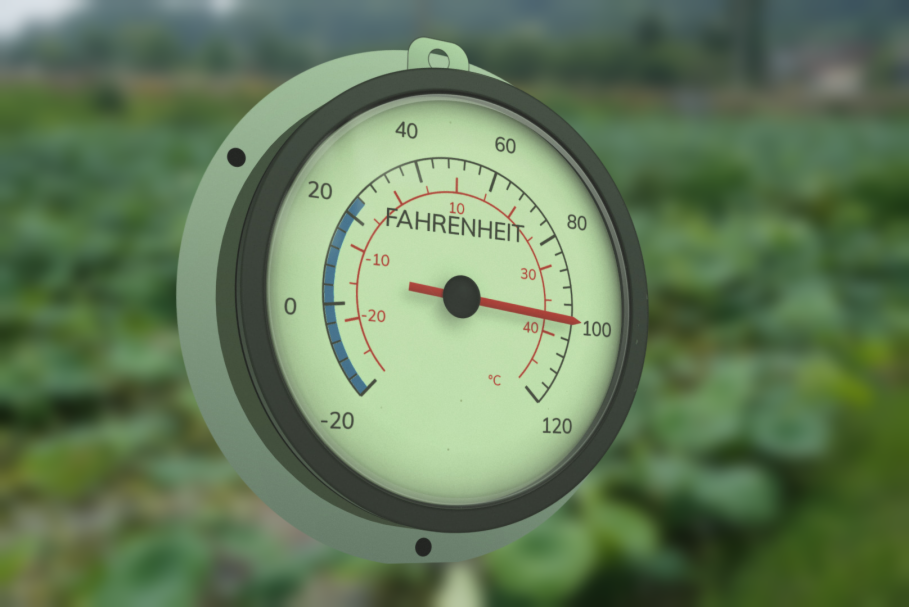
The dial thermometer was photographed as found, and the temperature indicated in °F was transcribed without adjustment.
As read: 100 °F
